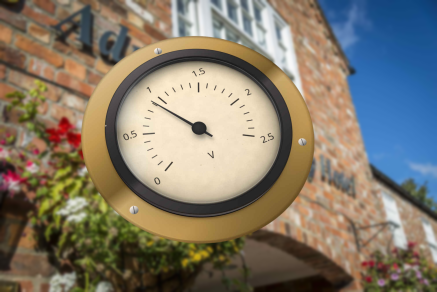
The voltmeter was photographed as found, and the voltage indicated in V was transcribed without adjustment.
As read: 0.9 V
